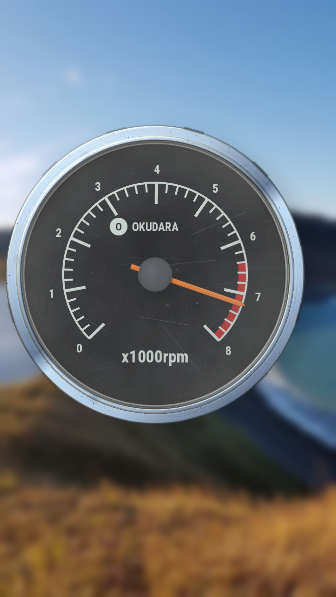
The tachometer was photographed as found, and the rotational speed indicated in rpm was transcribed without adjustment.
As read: 7200 rpm
